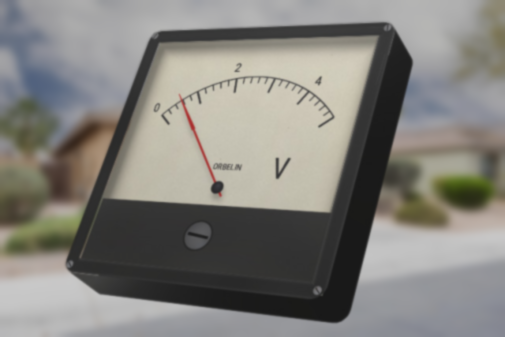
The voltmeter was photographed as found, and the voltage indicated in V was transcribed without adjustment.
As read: 0.6 V
